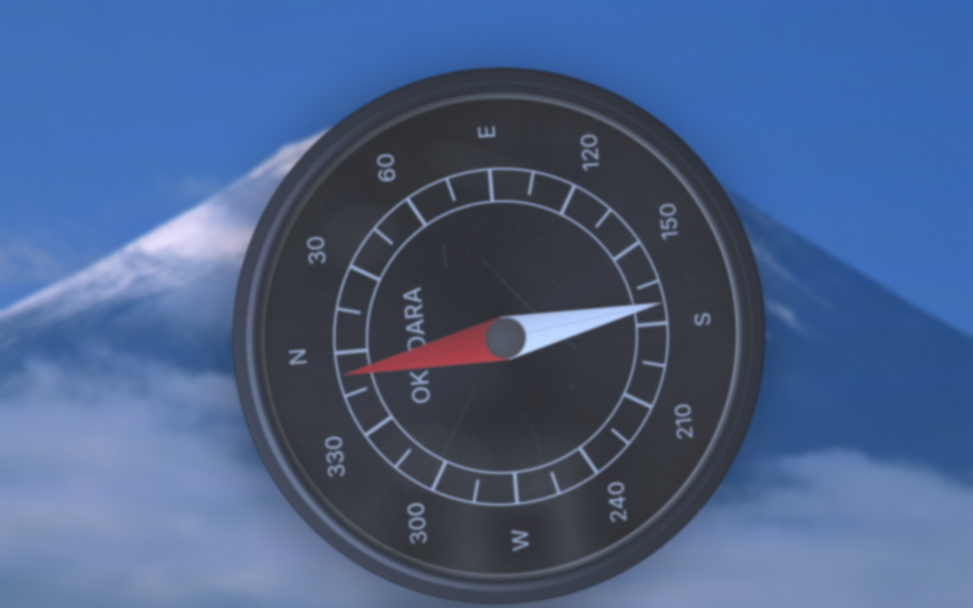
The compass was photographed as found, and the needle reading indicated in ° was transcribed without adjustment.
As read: 352.5 °
